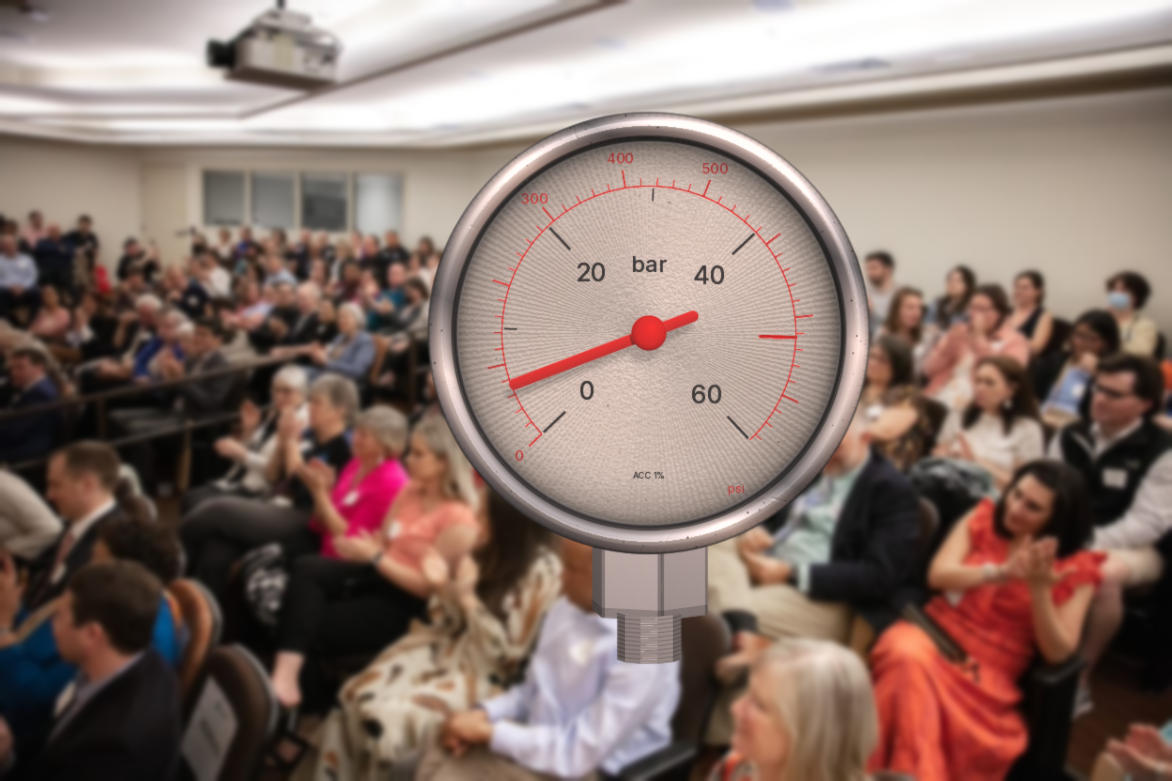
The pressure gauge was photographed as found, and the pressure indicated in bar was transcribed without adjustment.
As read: 5 bar
